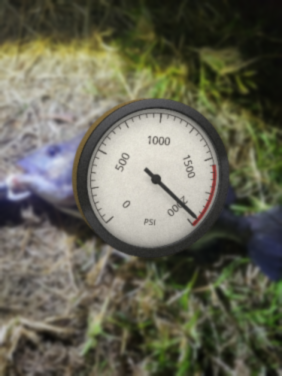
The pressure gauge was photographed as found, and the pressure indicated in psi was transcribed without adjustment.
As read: 1950 psi
